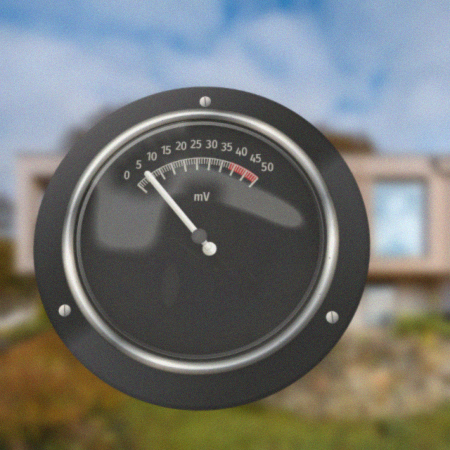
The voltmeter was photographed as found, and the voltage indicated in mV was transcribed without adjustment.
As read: 5 mV
